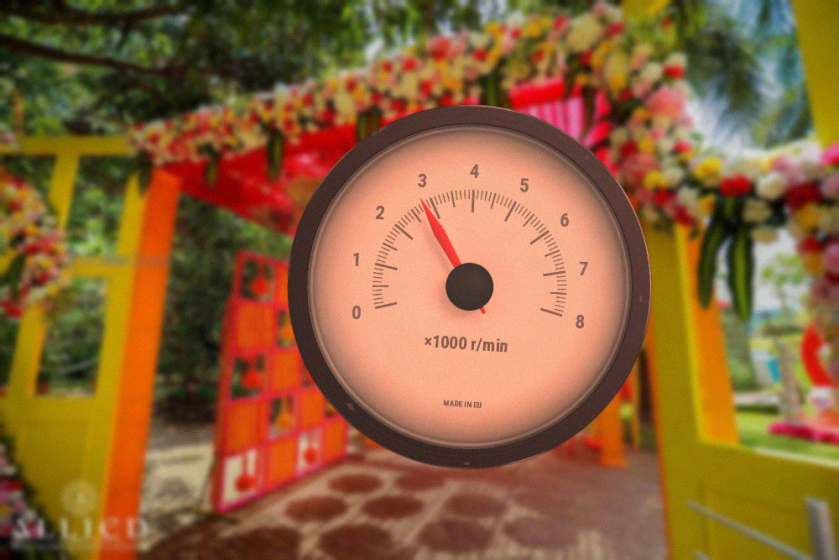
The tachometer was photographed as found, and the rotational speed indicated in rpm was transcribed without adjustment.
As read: 2800 rpm
